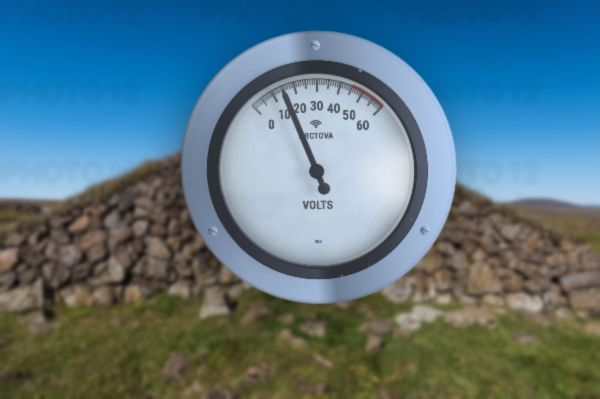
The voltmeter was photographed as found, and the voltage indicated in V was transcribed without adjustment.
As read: 15 V
